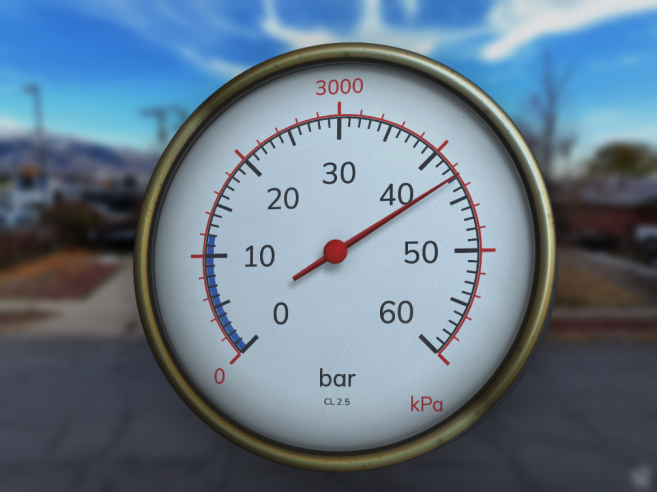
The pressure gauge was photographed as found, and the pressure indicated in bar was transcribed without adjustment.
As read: 43 bar
